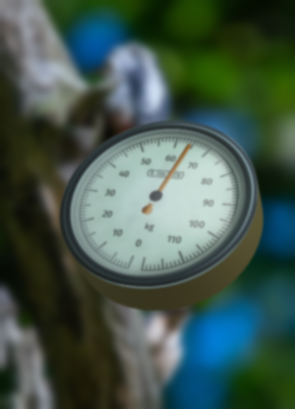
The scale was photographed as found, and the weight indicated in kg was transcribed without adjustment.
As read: 65 kg
